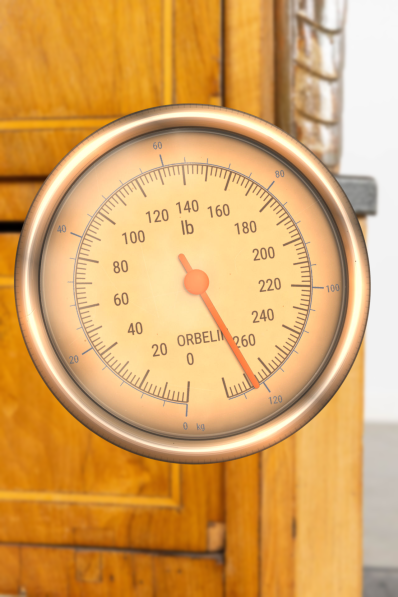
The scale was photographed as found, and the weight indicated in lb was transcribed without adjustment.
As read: 268 lb
